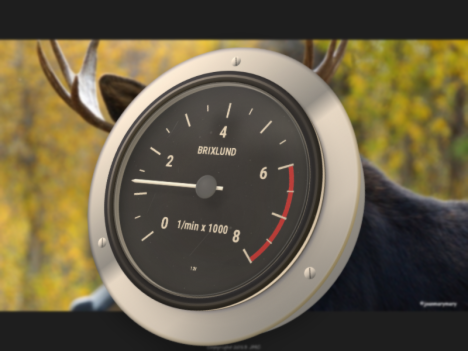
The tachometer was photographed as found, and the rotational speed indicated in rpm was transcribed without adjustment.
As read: 1250 rpm
